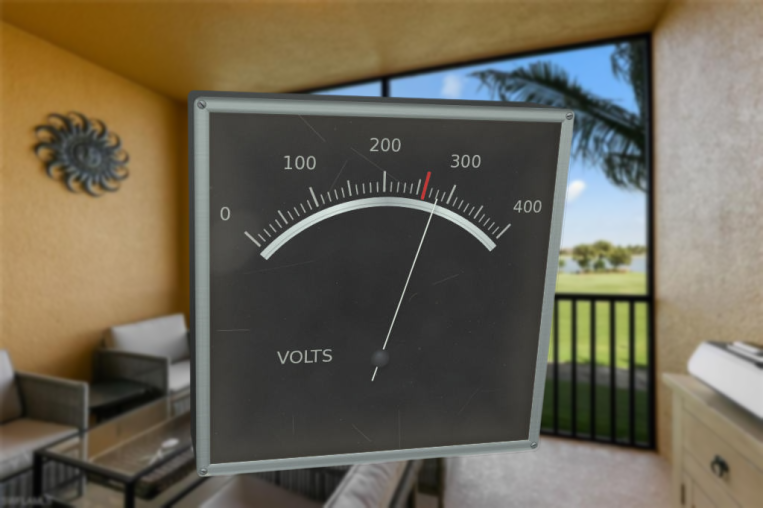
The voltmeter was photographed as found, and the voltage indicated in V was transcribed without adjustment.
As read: 280 V
